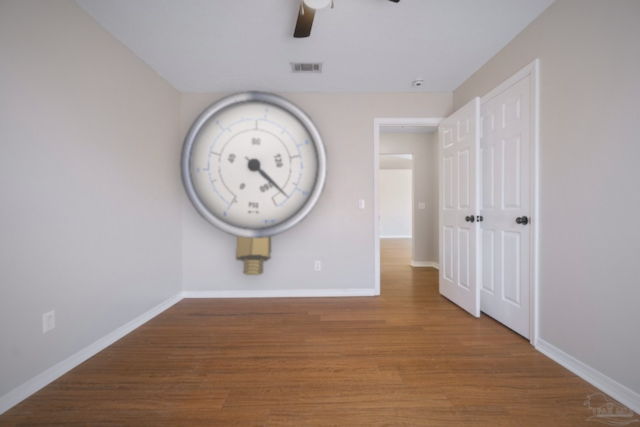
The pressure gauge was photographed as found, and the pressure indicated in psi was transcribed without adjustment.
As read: 150 psi
